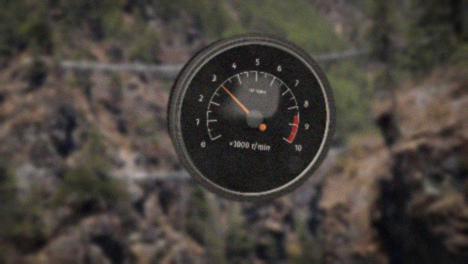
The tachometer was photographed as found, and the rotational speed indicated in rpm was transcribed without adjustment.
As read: 3000 rpm
